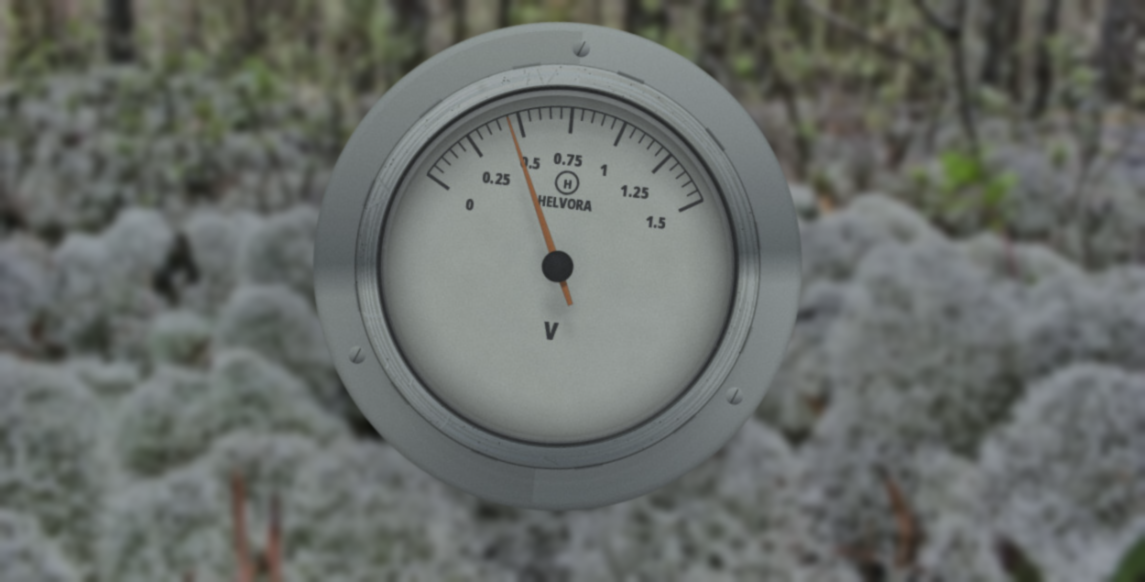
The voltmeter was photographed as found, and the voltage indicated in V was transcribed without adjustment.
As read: 0.45 V
